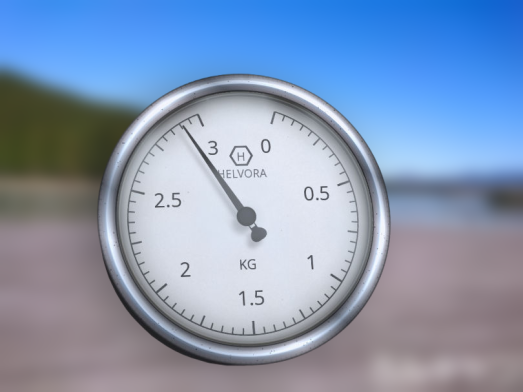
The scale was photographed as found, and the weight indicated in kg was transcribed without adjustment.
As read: 2.9 kg
